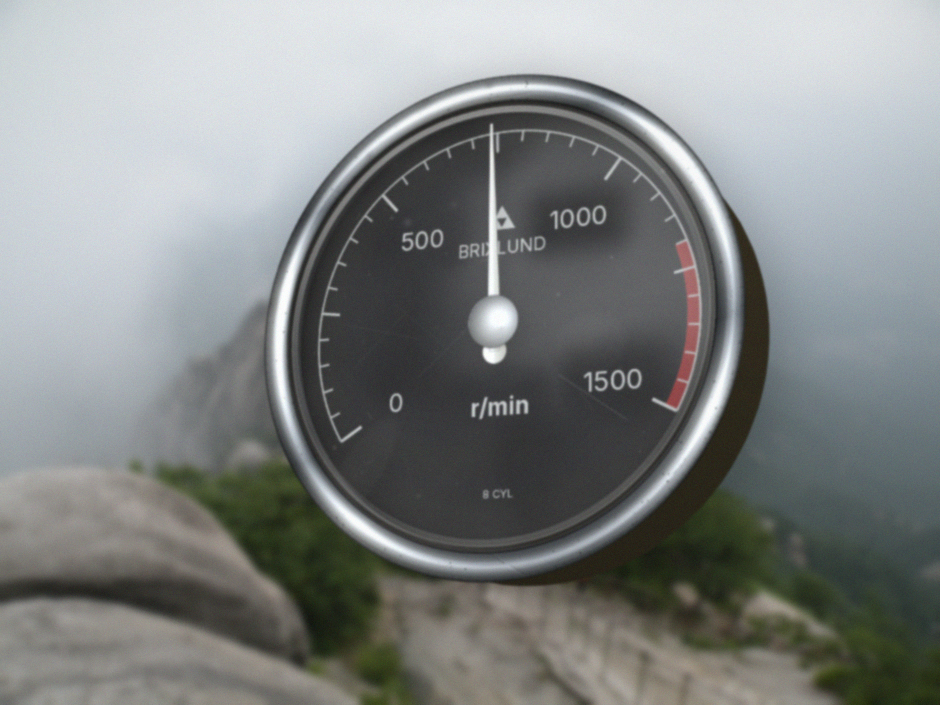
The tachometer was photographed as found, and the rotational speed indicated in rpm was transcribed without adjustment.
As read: 750 rpm
